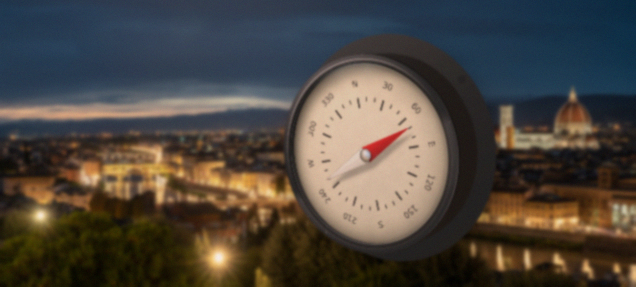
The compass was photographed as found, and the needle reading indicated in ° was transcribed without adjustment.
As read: 70 °
